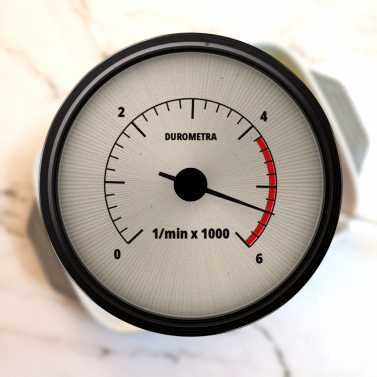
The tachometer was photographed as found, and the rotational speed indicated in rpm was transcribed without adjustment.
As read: 5400 rpm
